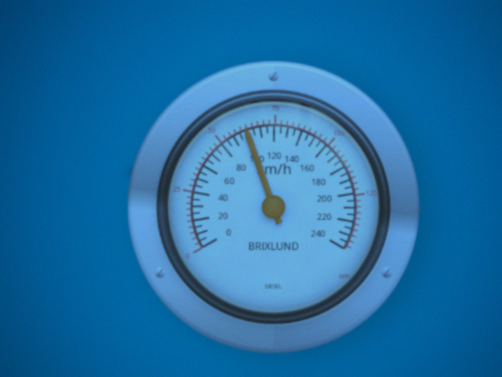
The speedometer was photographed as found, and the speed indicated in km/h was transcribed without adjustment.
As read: 100 km/h
